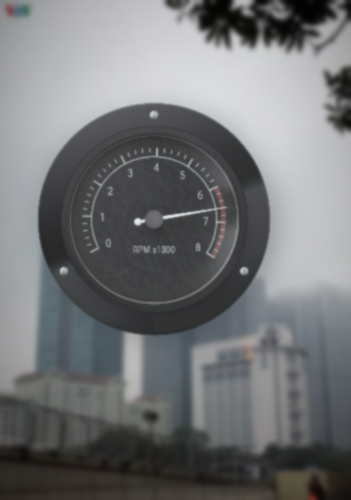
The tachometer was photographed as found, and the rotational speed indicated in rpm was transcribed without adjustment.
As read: 6600 rpm
